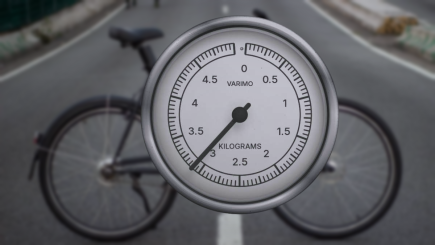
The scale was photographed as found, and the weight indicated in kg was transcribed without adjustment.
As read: 3.1 kg
